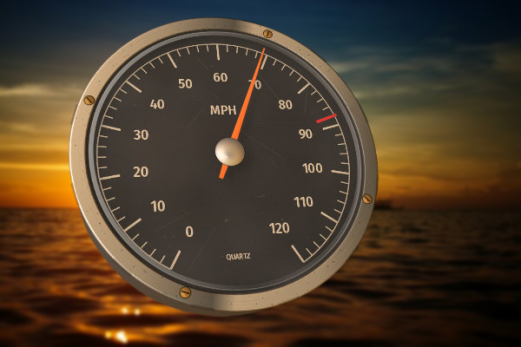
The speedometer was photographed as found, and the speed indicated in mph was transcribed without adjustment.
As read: 69 mph
